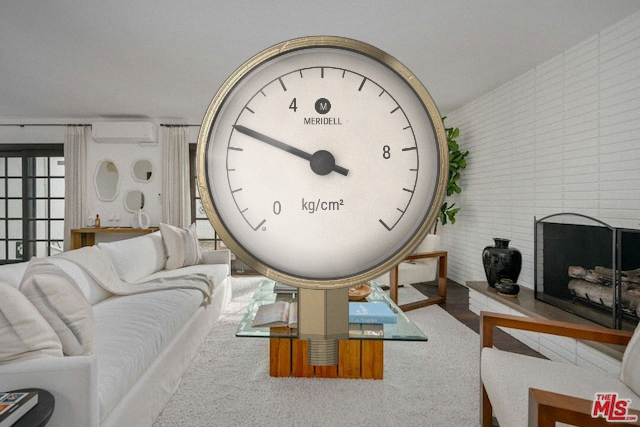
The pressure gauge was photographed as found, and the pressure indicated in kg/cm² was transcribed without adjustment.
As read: 2.5 kg/cm²
